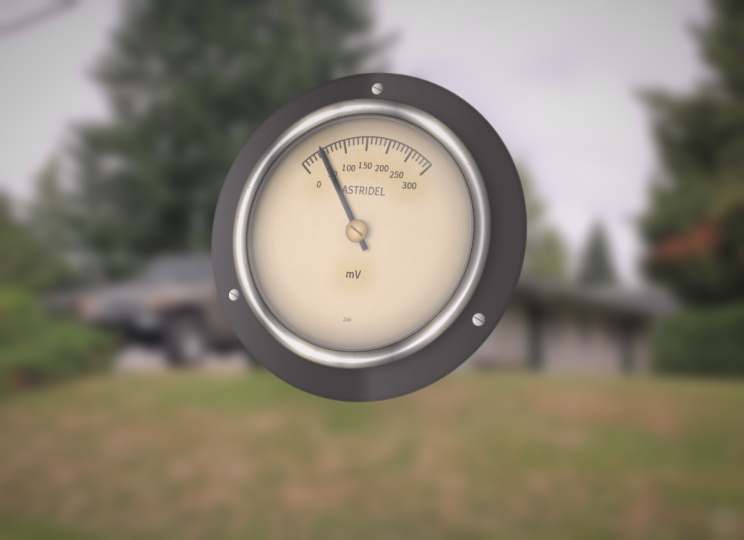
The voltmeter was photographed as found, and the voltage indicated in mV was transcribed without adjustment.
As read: 50 mV
